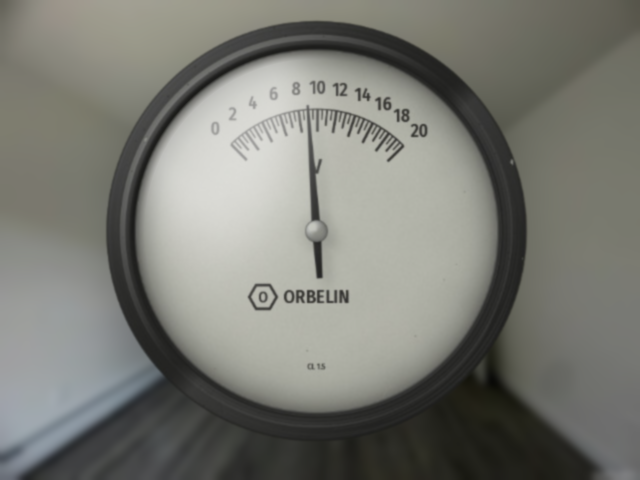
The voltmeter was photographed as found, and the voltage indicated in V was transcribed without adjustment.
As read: 9 V
